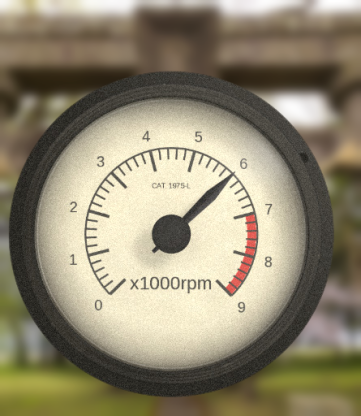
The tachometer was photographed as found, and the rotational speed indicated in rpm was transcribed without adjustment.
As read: 6000 rpm
